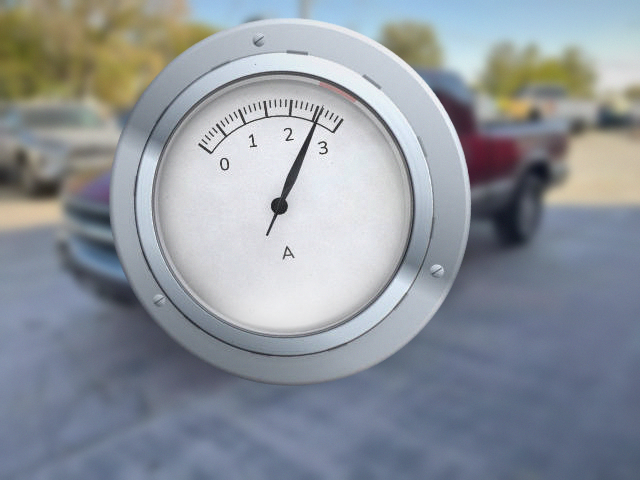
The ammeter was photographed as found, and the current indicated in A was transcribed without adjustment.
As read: 2.6 A
